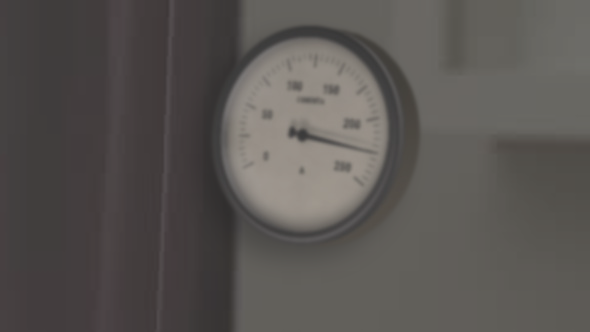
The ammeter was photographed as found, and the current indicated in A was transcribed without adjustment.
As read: 225 A
